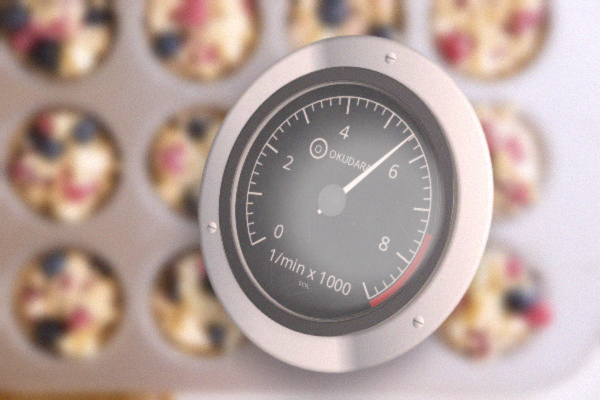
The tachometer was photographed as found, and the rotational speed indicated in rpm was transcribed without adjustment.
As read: 5600 rpm
